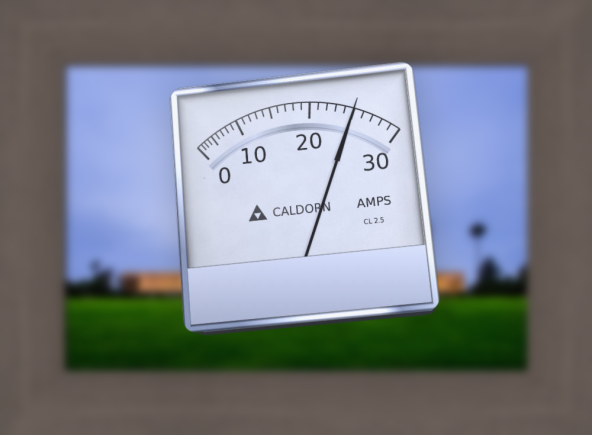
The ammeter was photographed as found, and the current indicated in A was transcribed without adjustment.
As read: 25 A
